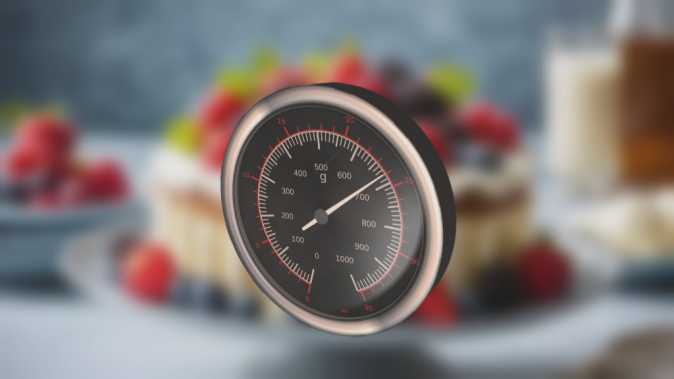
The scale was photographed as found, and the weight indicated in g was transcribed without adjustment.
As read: 680 g
